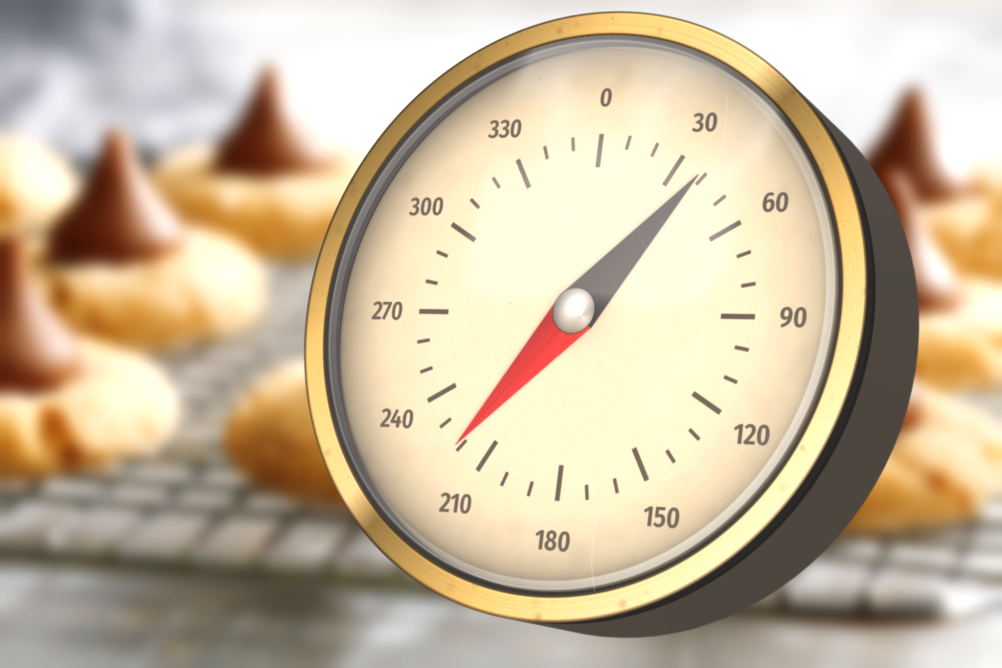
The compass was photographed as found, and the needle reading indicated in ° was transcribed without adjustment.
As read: 220 °
